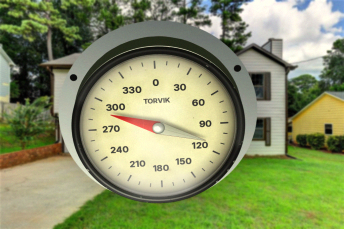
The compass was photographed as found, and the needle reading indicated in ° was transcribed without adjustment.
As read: 290 °
